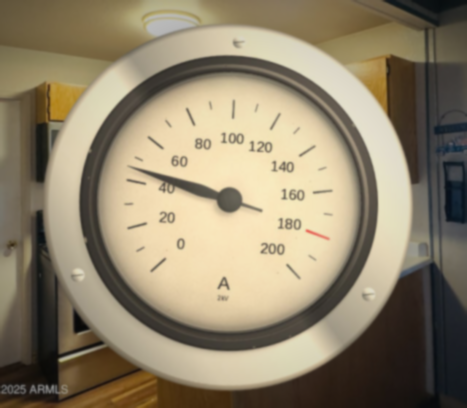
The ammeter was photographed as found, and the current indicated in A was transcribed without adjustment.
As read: 45 A
